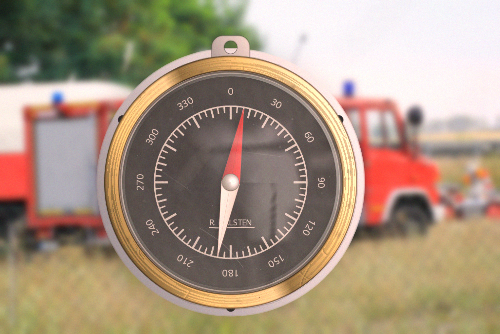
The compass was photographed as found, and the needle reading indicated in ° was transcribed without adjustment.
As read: 10 °
